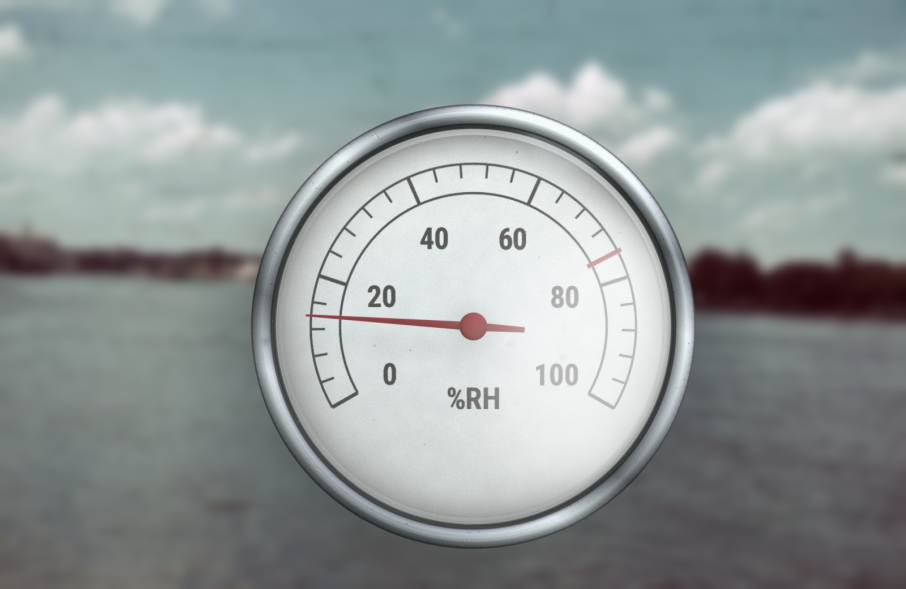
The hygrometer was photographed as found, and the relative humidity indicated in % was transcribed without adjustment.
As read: 14 %
